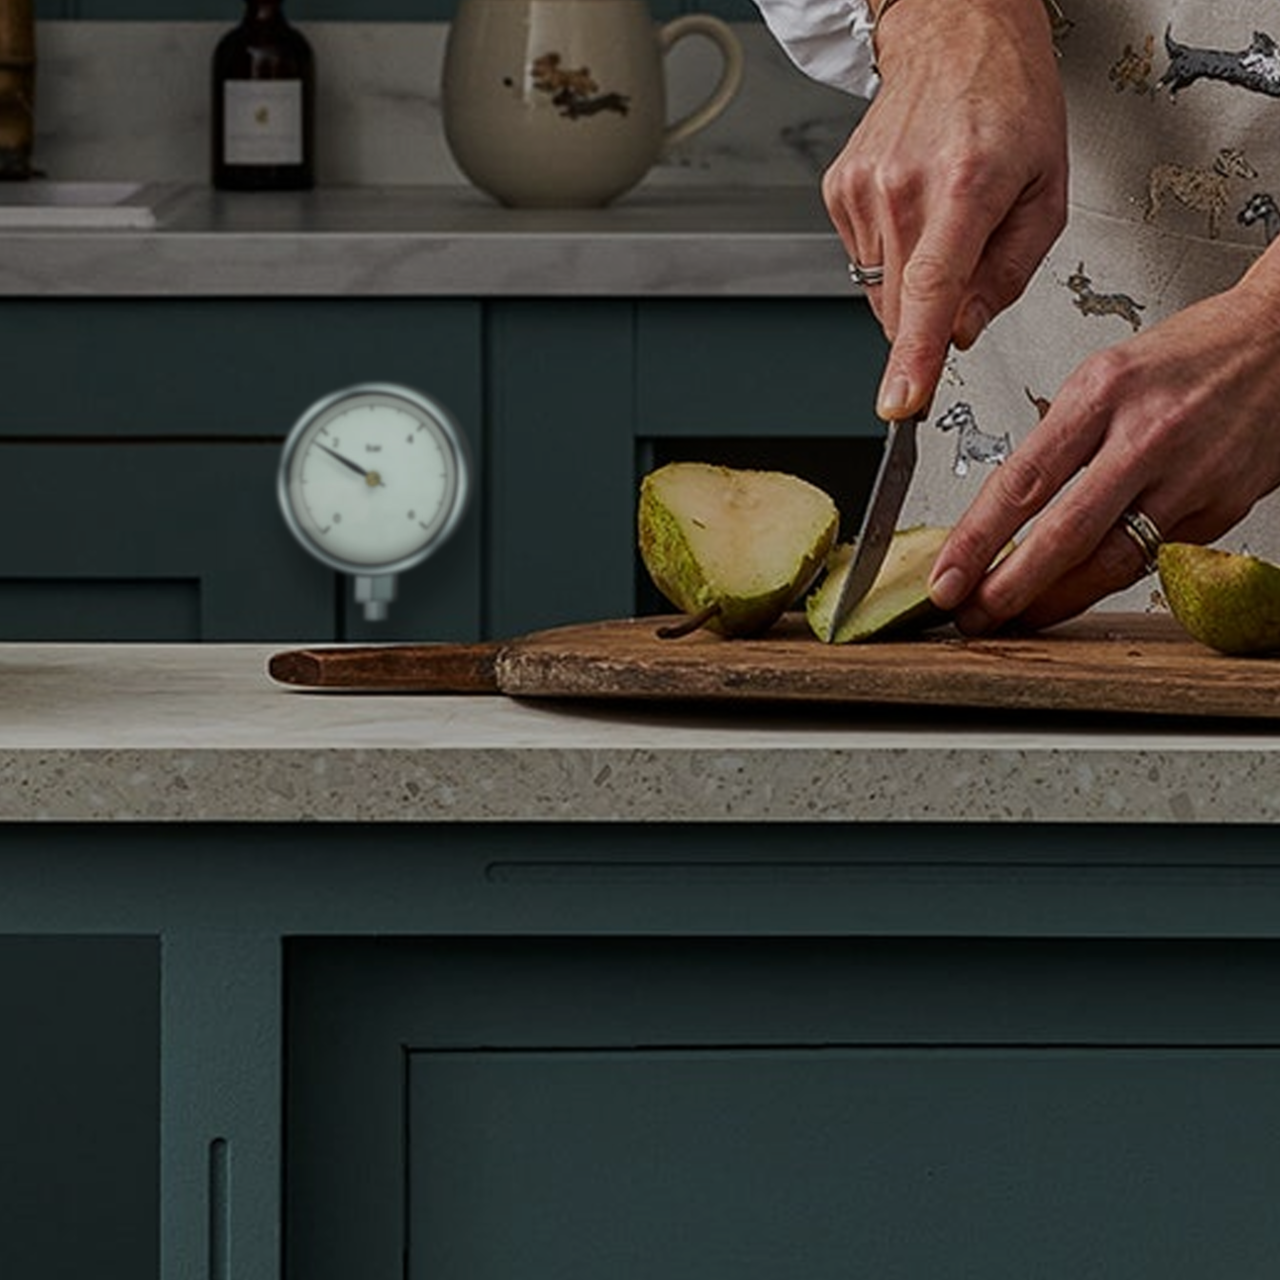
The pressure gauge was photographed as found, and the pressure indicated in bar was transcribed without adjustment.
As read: 1.75 bar
